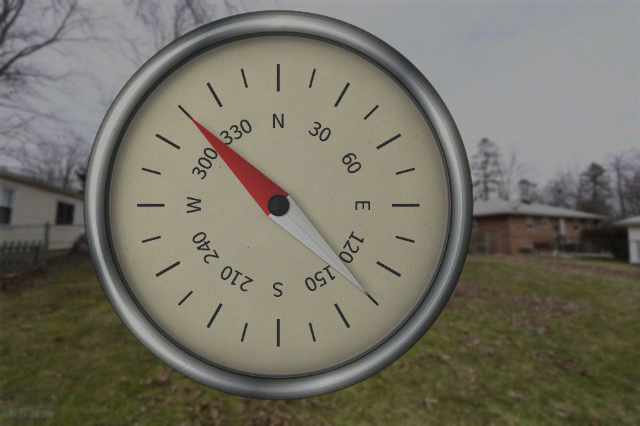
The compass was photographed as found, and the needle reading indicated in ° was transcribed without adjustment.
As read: 315 °
